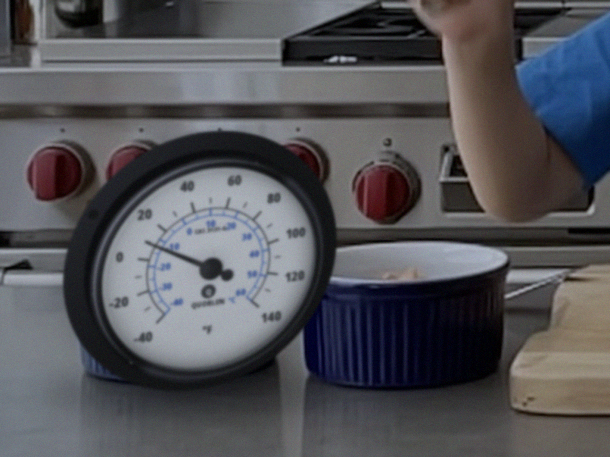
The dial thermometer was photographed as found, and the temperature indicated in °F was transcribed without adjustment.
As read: 10 °F
